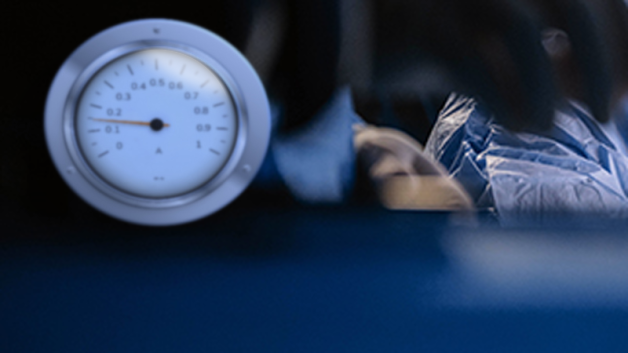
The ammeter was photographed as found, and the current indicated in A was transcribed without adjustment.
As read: 0.15 A
